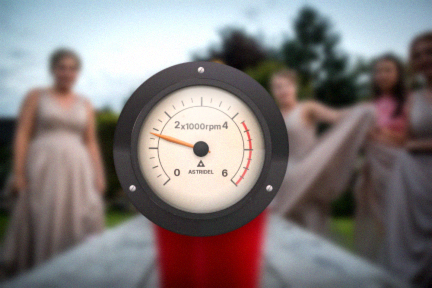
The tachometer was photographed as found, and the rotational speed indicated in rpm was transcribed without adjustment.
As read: 1375 rpm
